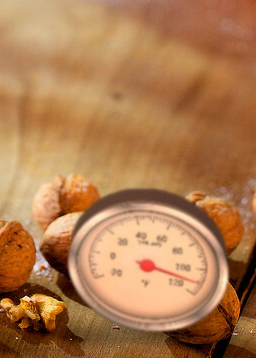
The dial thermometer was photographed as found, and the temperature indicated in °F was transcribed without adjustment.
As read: 110 °F
